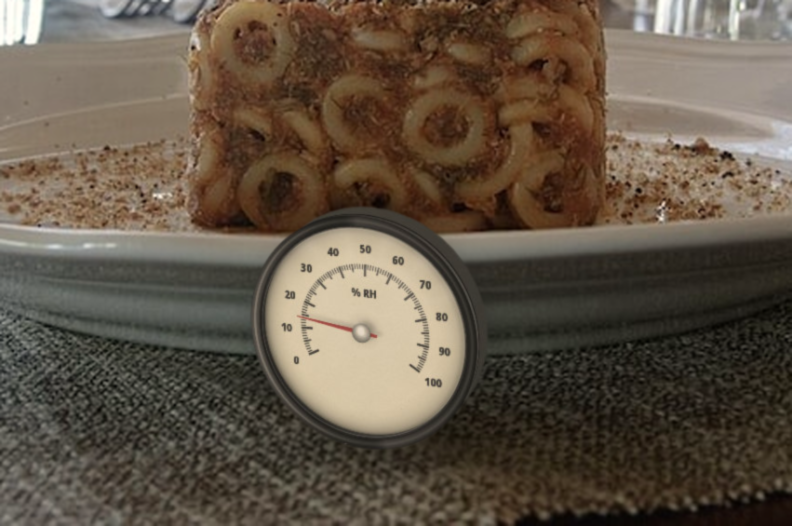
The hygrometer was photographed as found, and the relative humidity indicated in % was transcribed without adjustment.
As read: 15 %
